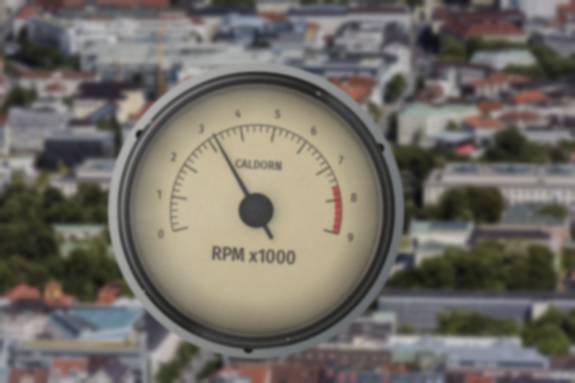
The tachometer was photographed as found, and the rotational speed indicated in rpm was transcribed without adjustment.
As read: 3200 rpm
